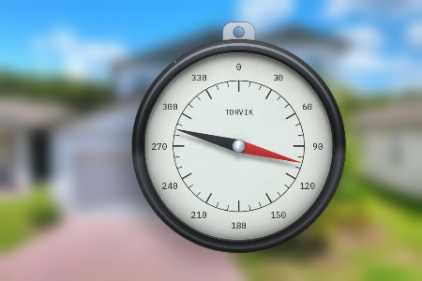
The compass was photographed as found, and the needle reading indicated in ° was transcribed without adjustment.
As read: 105 °
